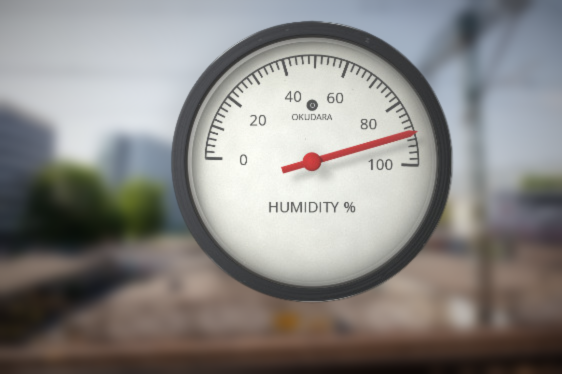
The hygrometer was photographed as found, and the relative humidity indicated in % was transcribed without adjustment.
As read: 90 %
